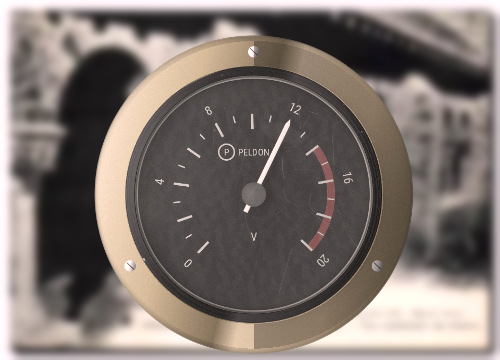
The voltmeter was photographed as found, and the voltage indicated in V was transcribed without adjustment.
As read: 12 V
